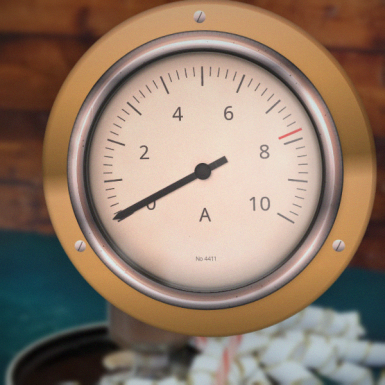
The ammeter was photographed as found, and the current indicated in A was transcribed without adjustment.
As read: 0.1 A
